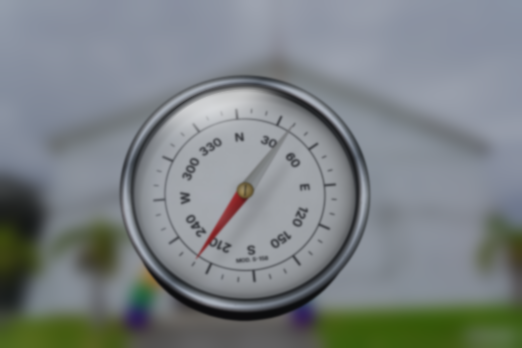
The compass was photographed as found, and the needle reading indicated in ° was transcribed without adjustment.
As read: 220 °
